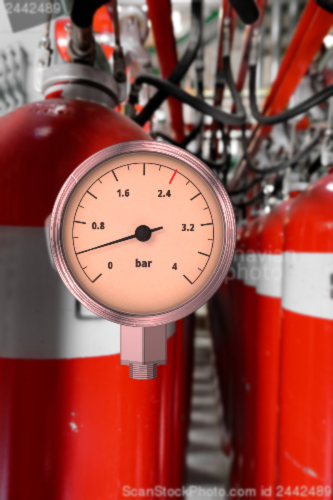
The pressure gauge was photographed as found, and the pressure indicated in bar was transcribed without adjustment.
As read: 0.4 bar
